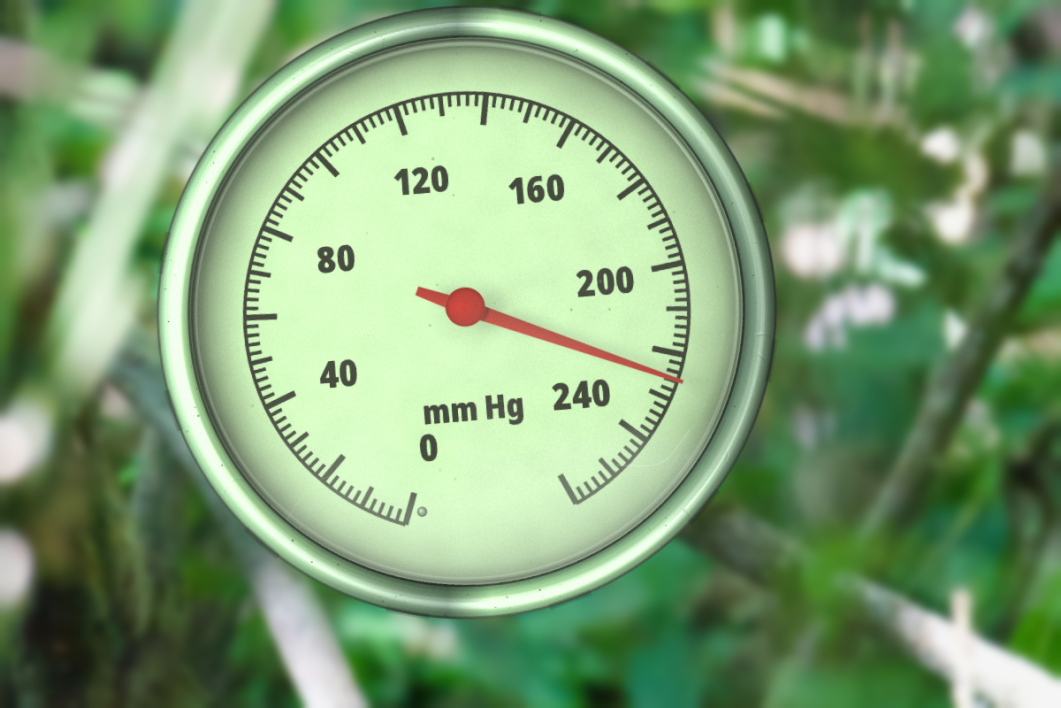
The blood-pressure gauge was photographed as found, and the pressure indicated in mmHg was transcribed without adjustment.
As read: 226 mmHg
